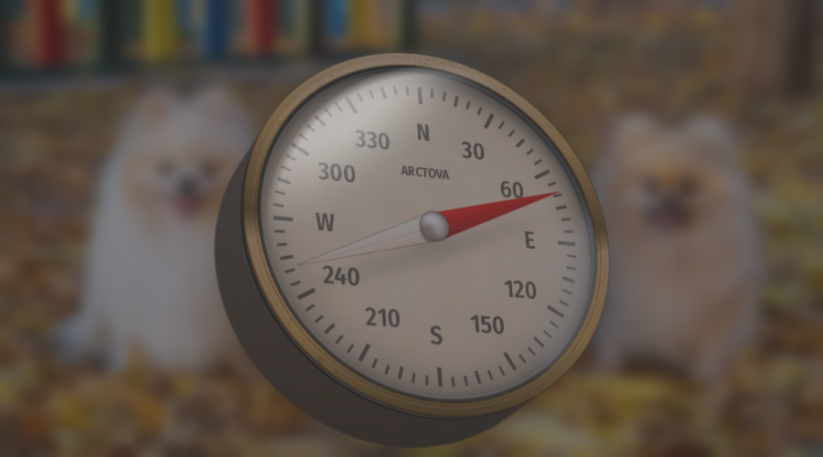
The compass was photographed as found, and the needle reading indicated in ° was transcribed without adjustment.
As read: 70 °
